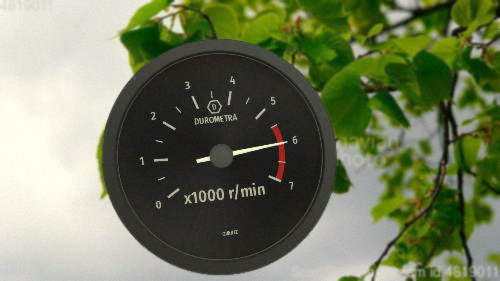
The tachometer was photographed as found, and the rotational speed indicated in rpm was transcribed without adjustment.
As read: 6000 rpm
